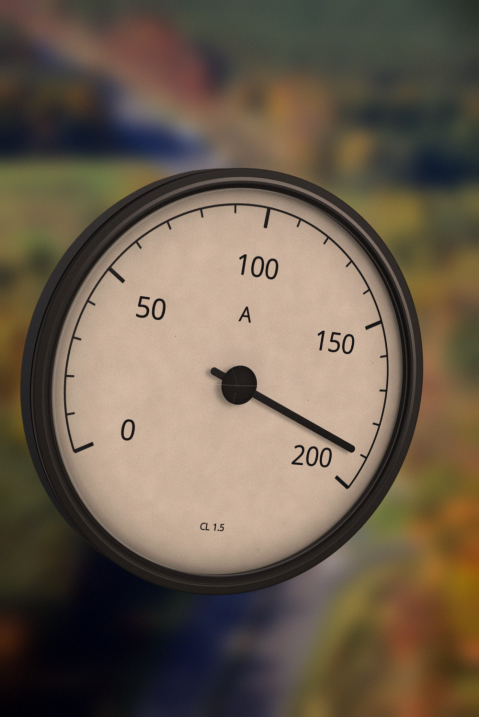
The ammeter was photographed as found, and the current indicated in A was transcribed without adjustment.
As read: 190 A
